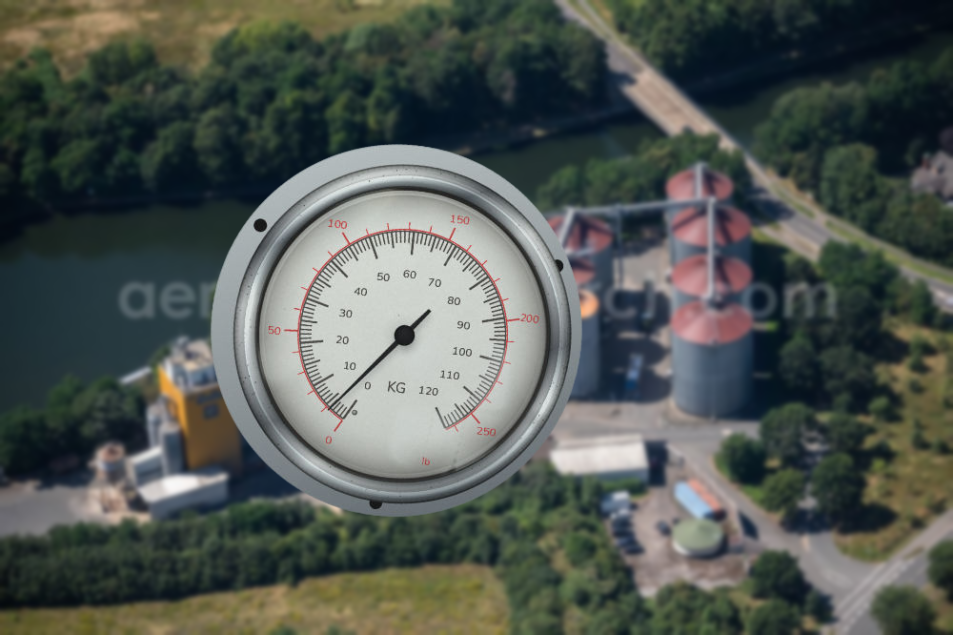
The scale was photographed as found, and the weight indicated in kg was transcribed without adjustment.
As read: 4 kg
